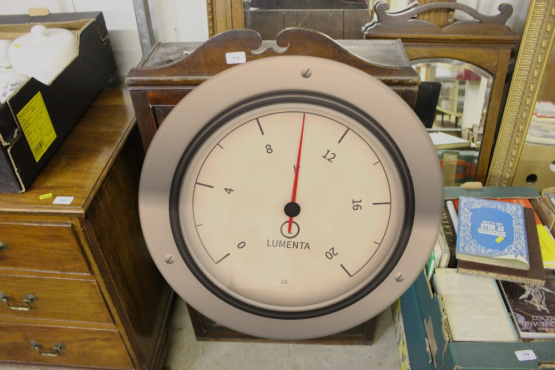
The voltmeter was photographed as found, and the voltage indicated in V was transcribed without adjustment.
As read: 10 V
